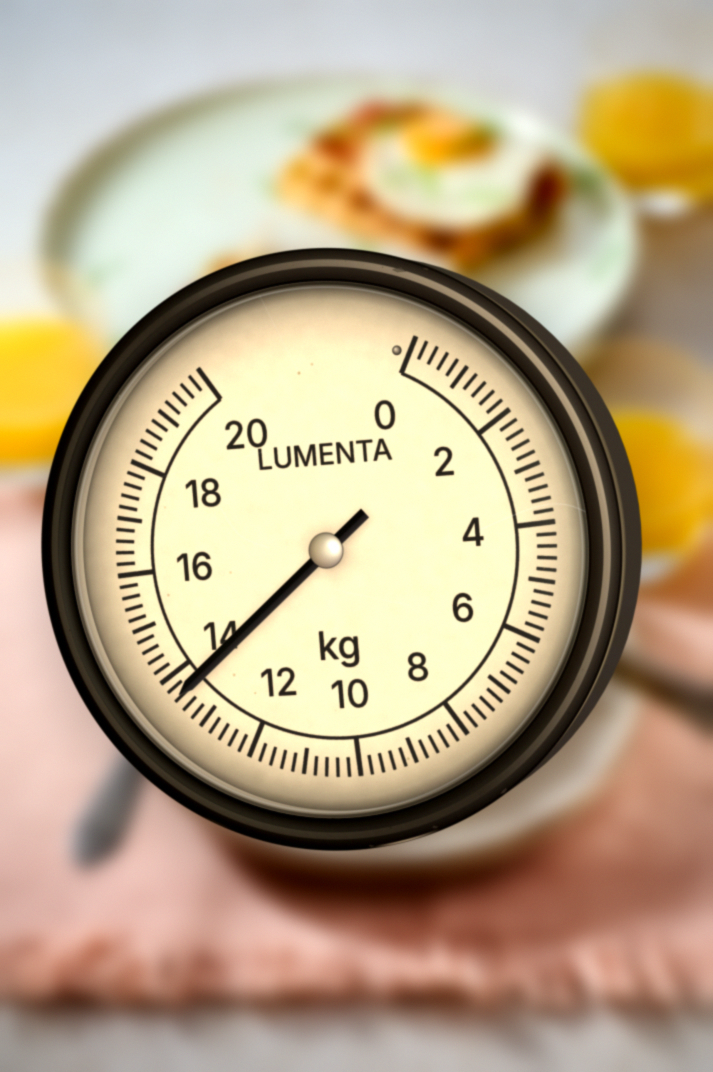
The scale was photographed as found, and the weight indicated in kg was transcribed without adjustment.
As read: 13.6 kg
